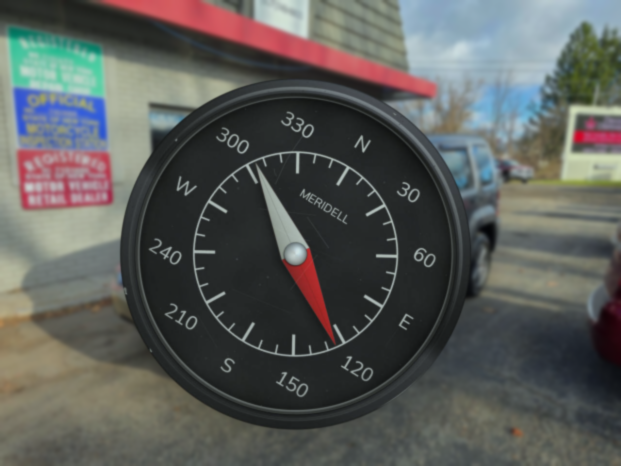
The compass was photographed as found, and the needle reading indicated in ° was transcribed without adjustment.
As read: 125 °
